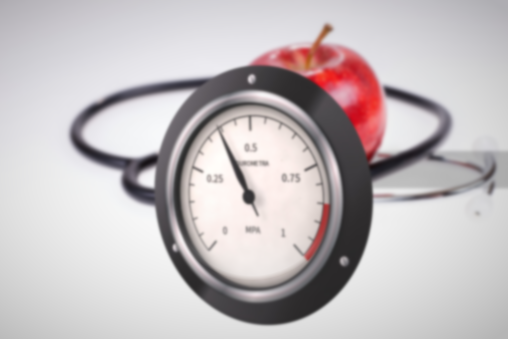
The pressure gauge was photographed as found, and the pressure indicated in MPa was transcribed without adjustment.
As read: 0.4 MPa
